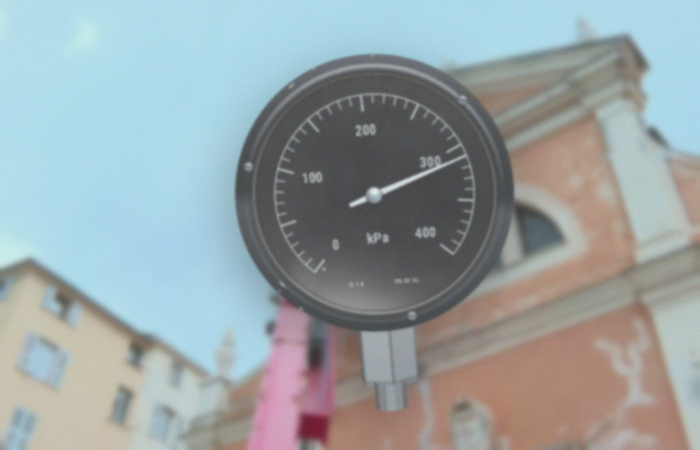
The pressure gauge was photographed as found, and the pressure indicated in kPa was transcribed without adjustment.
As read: 310 kPa
